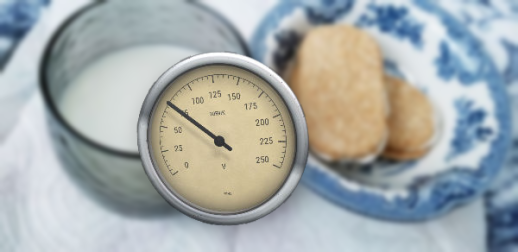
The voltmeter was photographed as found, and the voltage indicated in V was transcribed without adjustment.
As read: 75 V
